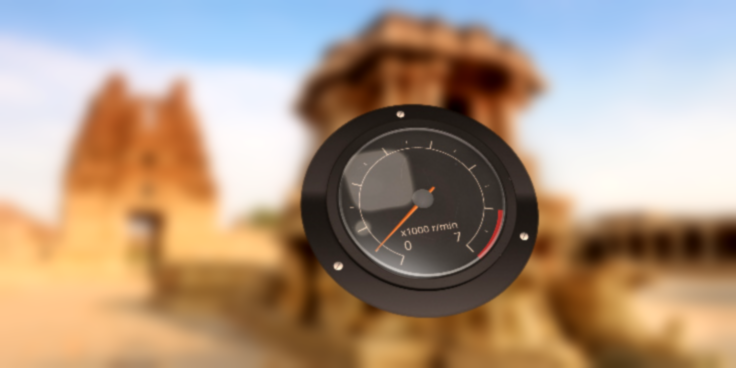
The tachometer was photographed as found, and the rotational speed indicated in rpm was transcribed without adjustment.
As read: 500 rpm
